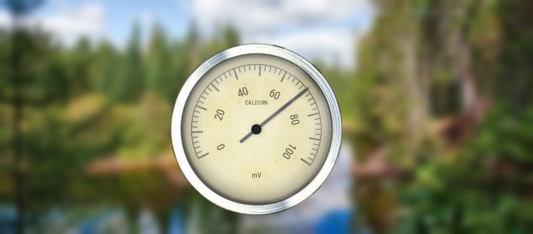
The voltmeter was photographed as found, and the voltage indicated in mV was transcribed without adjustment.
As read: 70 mV
